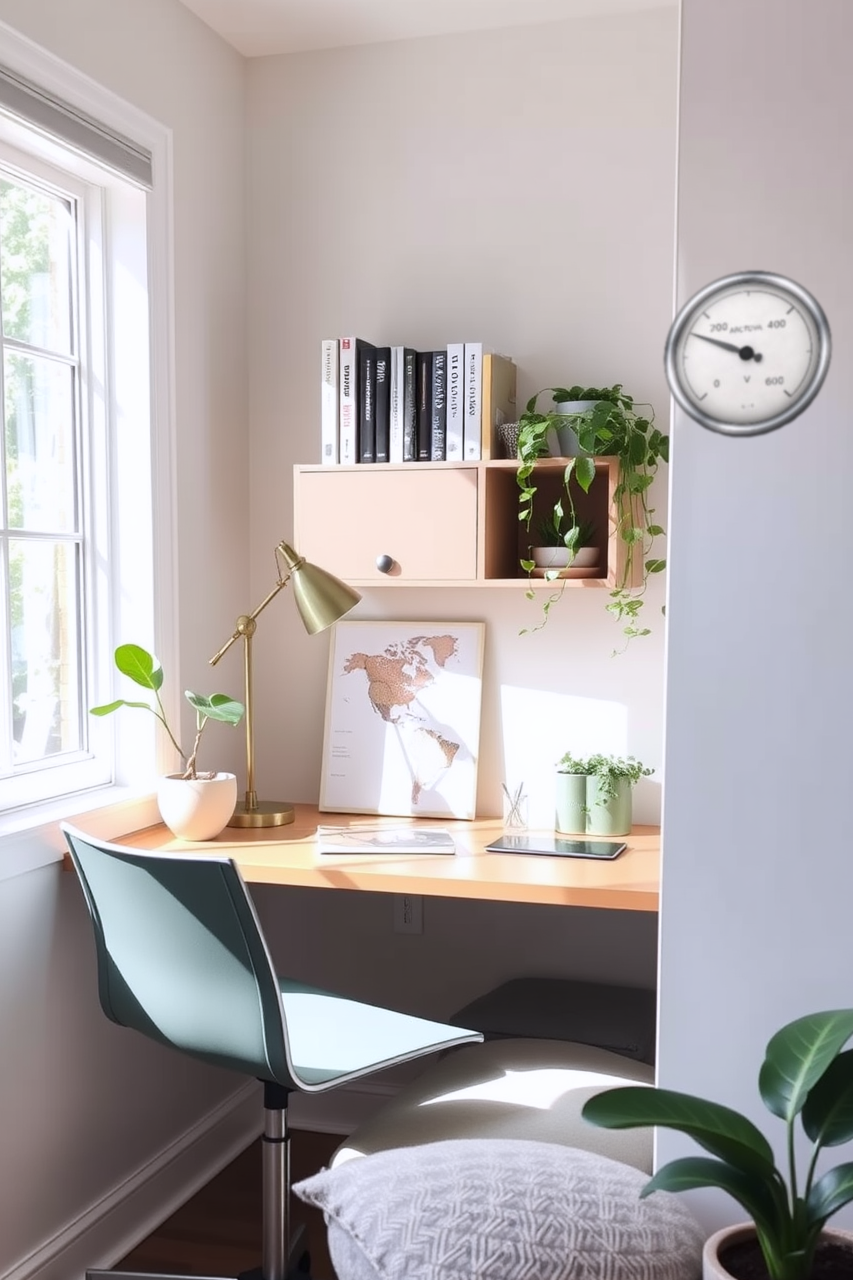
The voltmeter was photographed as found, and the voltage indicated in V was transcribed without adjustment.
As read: 150 V
